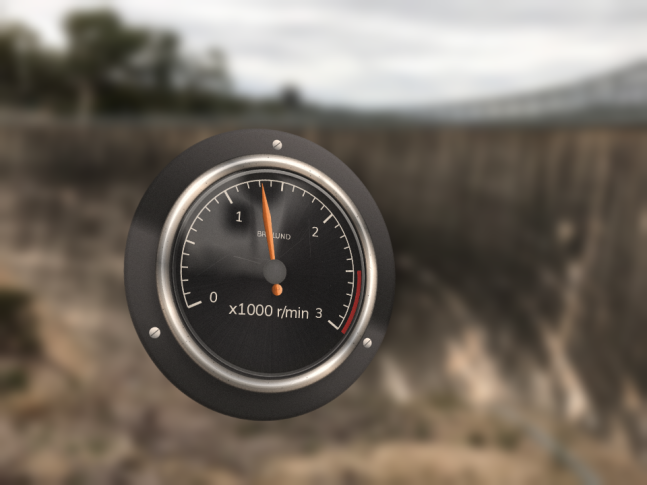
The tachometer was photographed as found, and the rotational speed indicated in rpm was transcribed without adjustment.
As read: 1300 rpm
